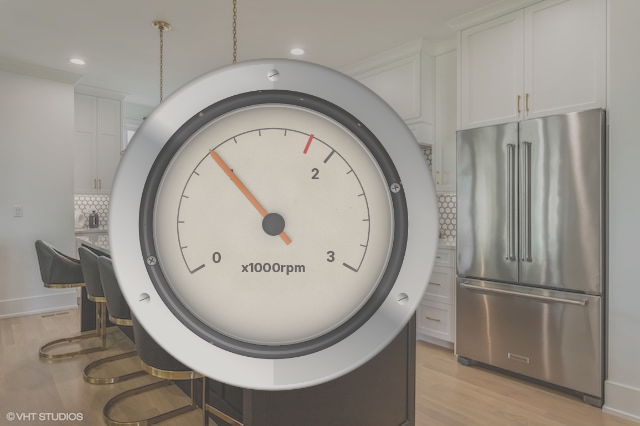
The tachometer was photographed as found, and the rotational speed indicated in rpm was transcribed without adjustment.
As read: 1000 rpm
